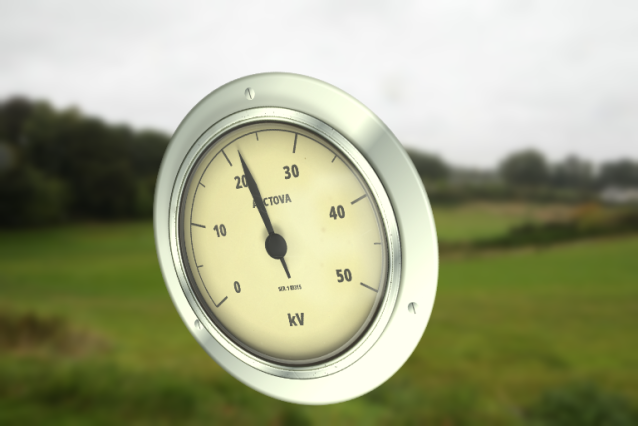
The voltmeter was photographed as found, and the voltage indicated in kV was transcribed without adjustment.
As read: 22.5 kV
